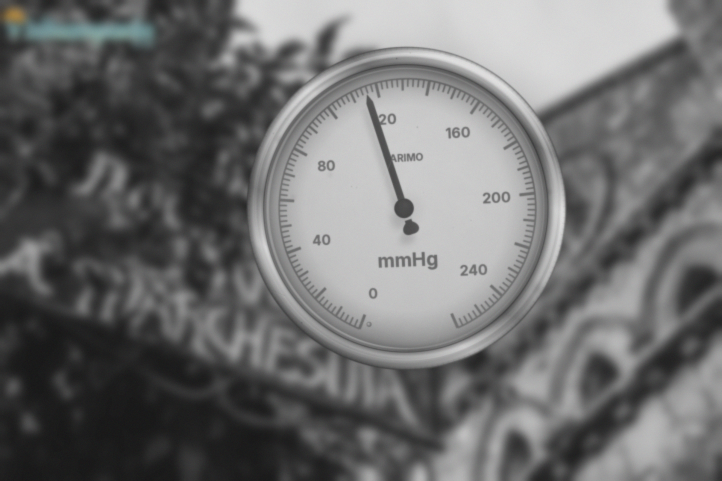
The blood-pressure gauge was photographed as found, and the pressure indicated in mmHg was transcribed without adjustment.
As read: 116 mmHg
